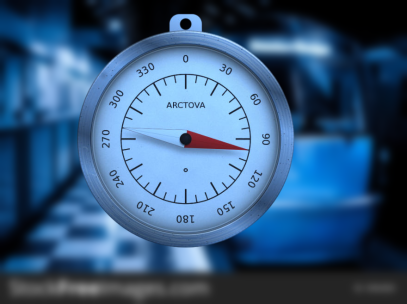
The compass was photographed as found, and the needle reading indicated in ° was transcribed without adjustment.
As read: 100 °
